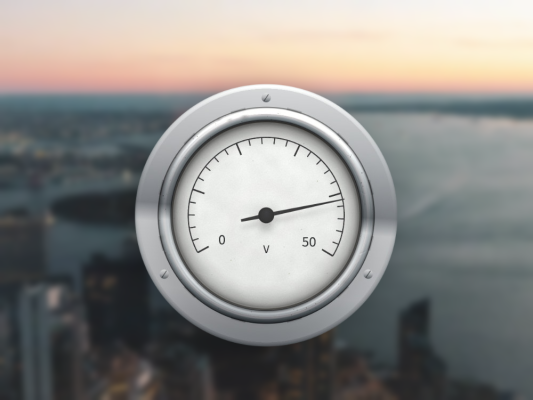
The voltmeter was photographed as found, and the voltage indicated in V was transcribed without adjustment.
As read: 41 V
